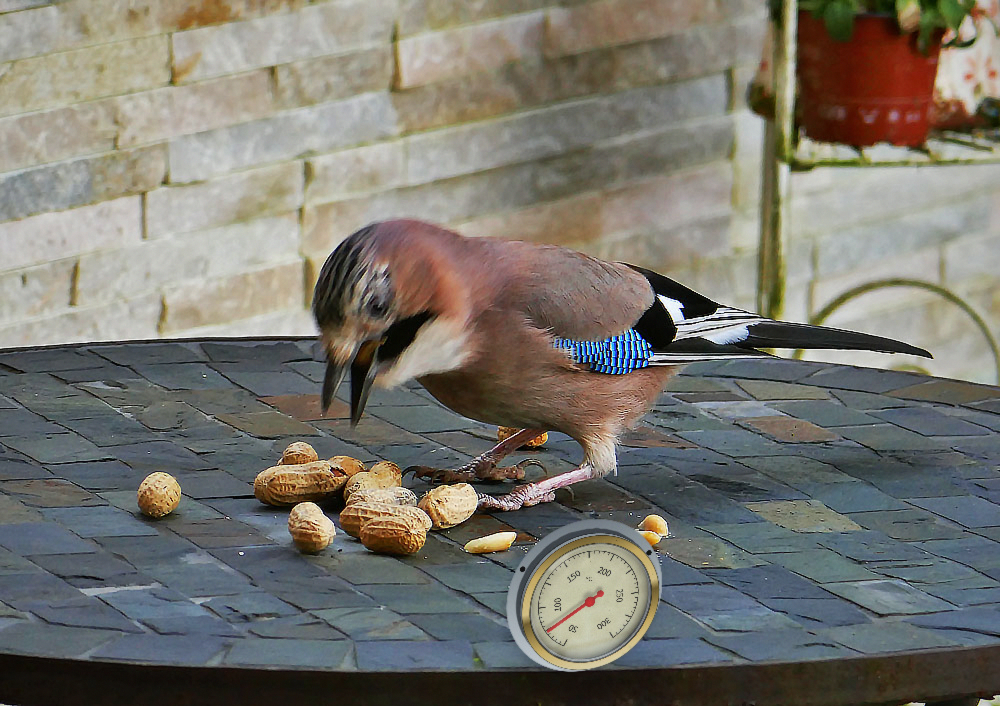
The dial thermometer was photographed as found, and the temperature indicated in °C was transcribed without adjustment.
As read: 75 °C
